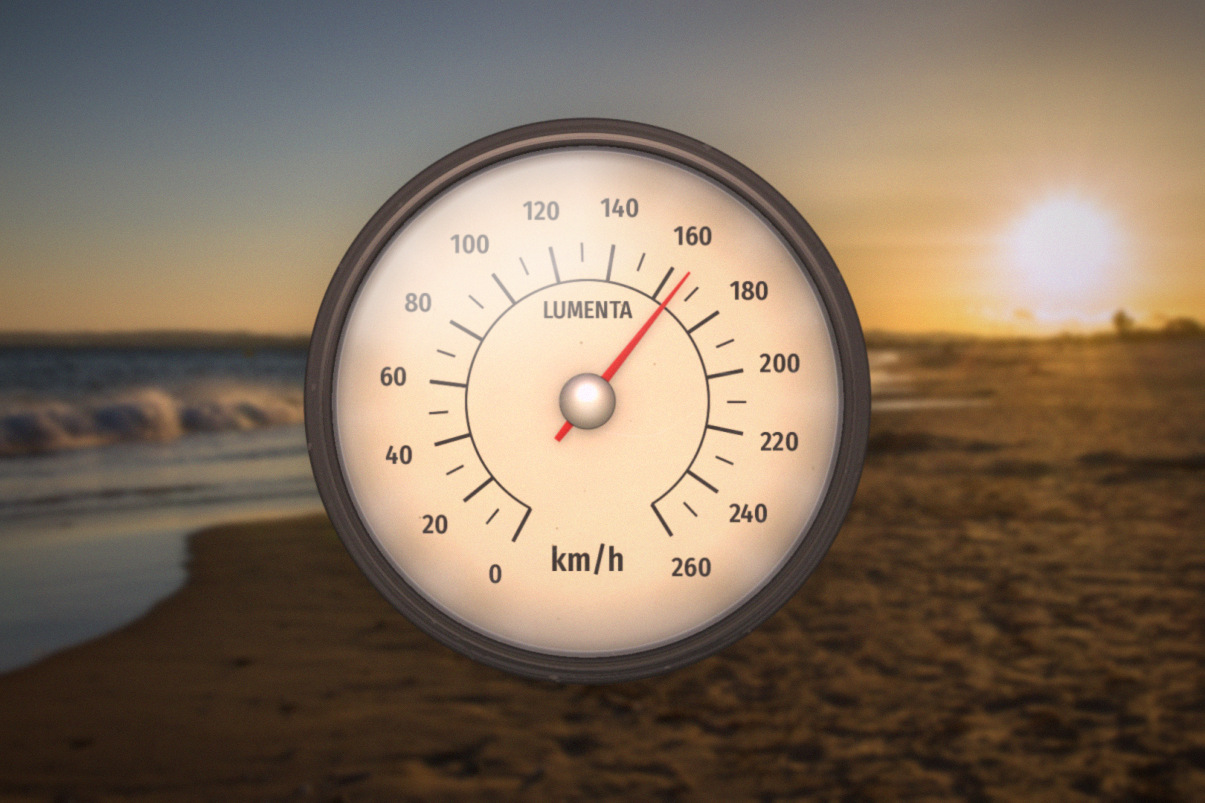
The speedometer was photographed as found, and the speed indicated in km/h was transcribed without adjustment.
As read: 165 km/h
